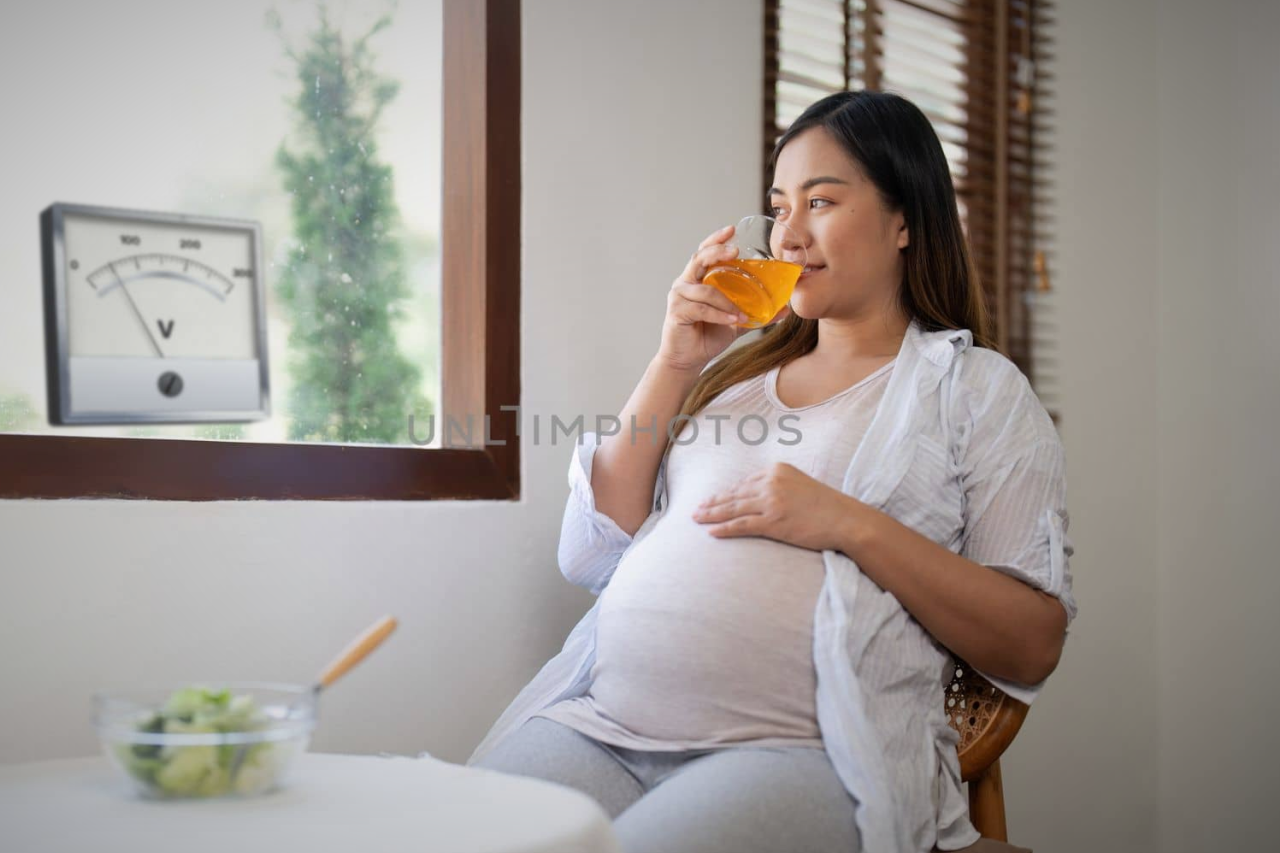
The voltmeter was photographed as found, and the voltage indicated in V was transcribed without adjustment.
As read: 50 V
